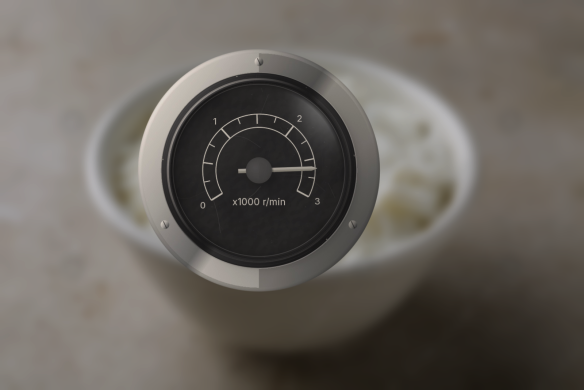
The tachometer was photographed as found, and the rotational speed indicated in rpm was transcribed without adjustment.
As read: 2625 rpm
